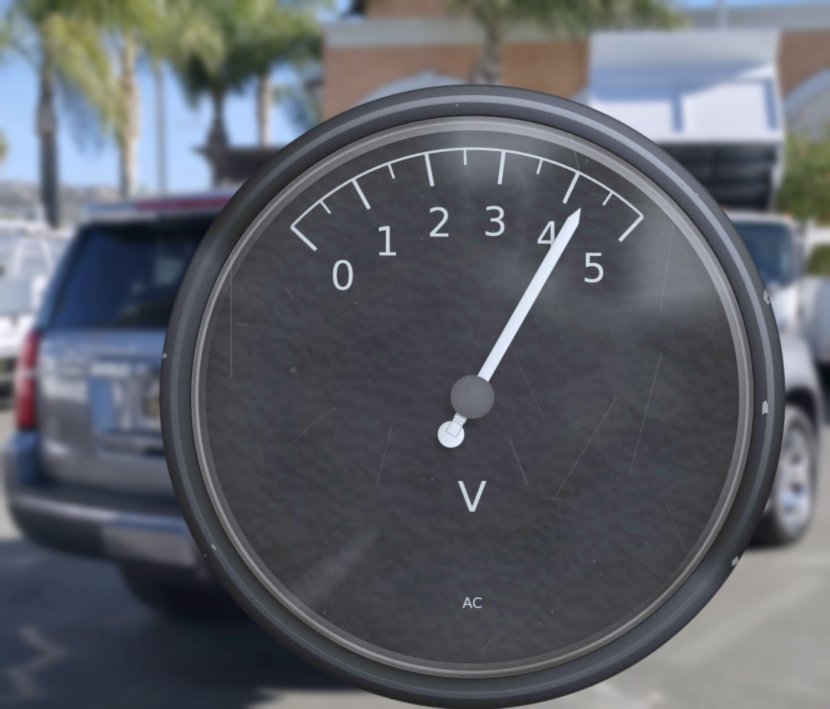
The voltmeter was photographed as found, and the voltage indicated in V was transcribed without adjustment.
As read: 4.25 V
